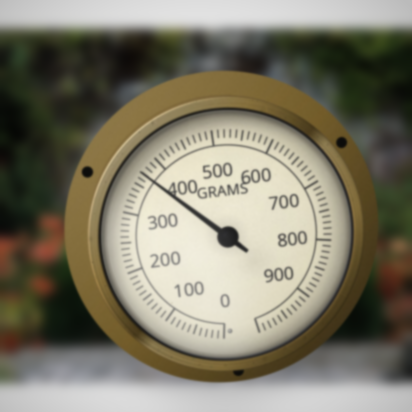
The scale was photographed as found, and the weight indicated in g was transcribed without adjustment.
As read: 370 g
